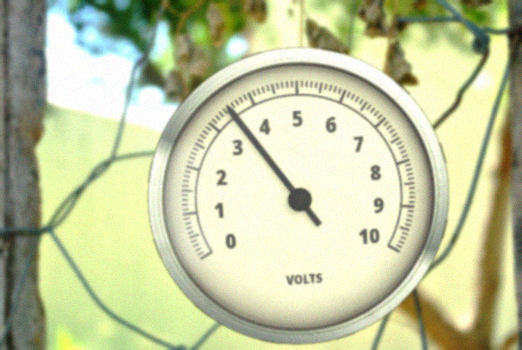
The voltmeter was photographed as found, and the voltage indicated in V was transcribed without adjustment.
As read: 3.5 V
